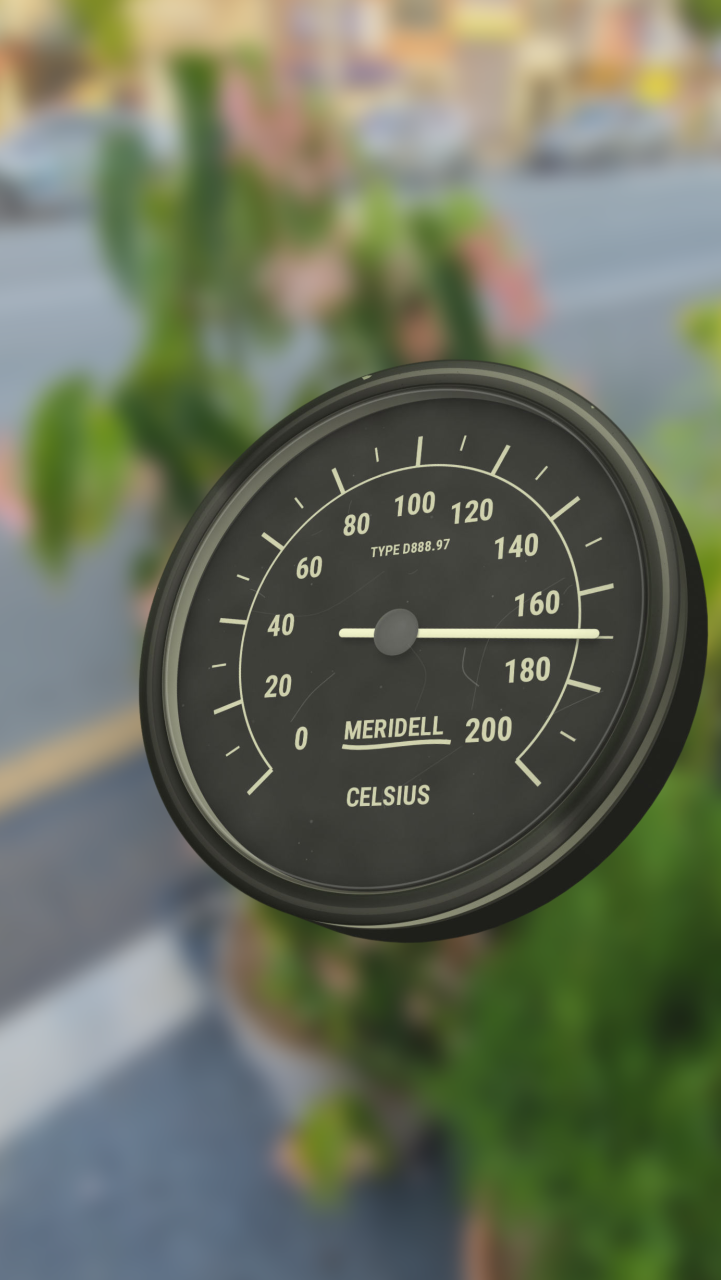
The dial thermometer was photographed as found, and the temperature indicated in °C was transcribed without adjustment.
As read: 170 °C
